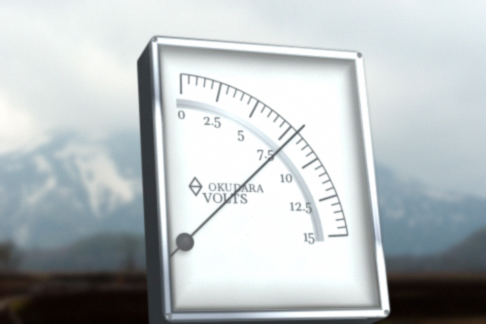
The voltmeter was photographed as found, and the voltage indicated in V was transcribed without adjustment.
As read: 8 V
